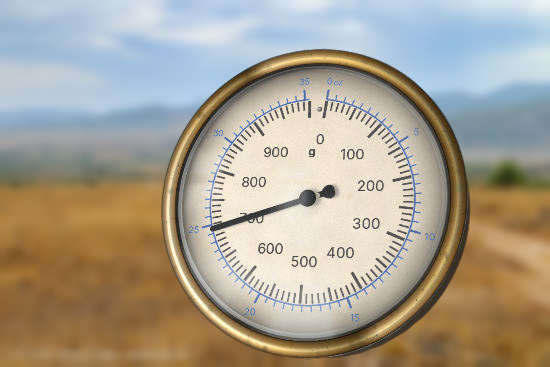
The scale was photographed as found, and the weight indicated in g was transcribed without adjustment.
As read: 700 g
